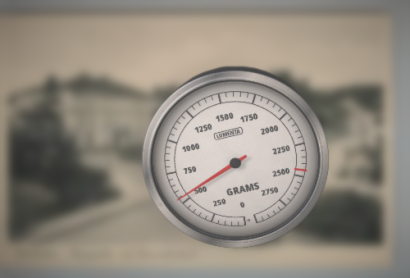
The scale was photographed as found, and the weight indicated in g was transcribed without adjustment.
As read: 550 g
